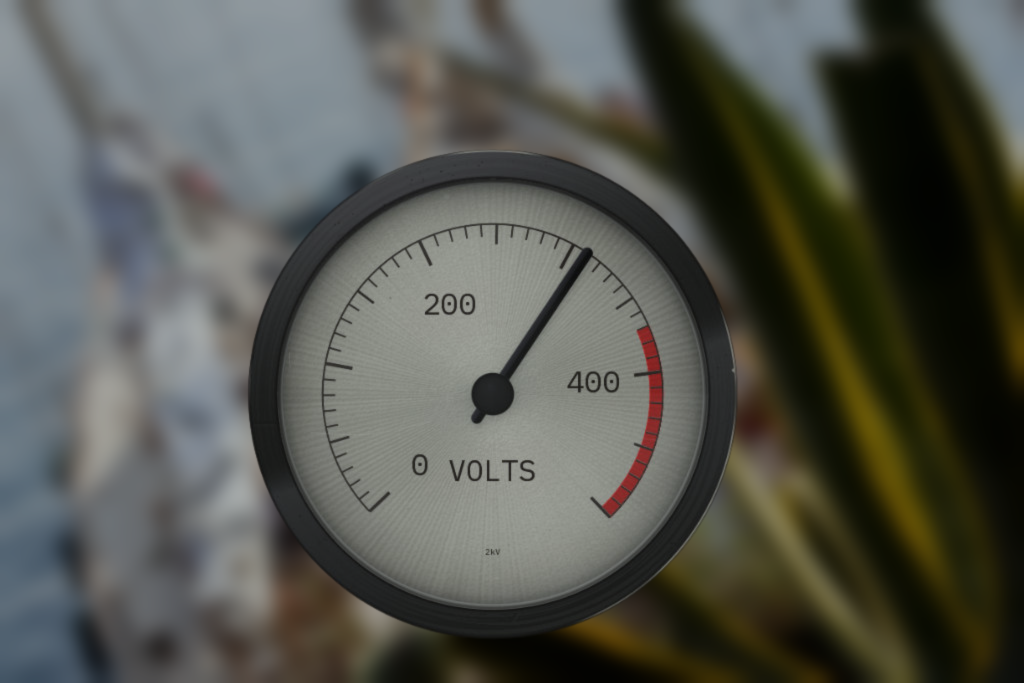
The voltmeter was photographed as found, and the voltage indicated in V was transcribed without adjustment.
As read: 310 V
